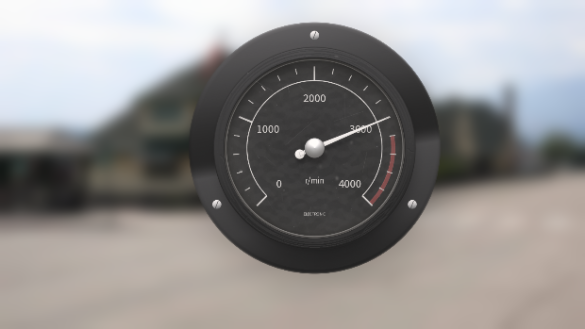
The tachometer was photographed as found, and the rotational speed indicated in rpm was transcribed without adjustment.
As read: 3000 rpm
